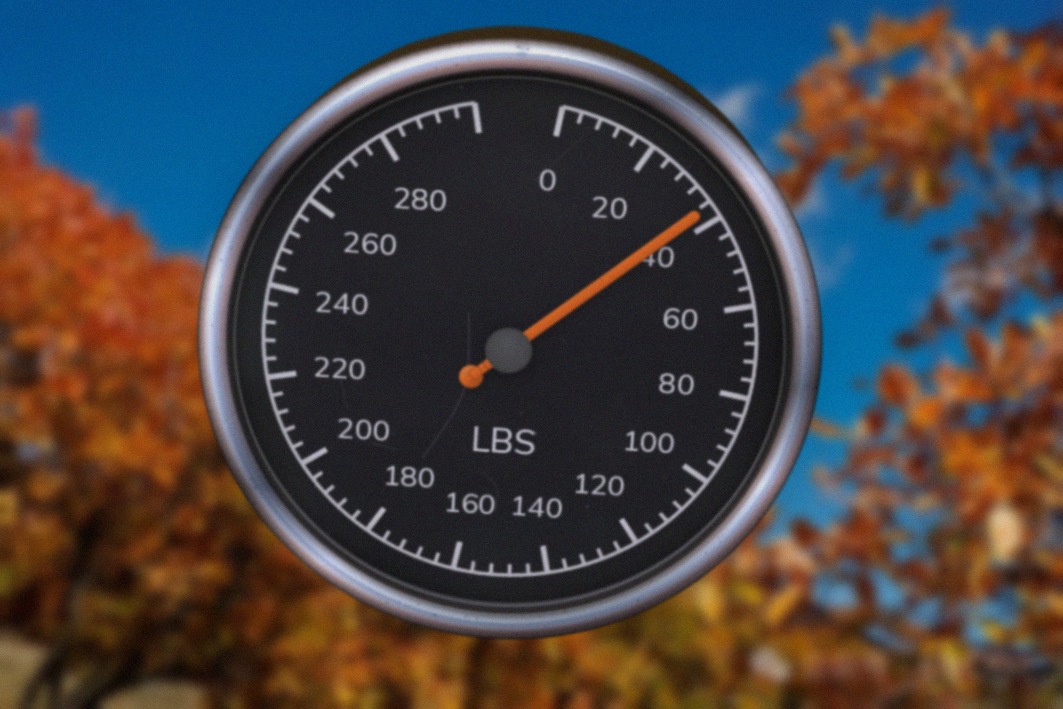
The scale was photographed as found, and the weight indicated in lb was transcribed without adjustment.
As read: 36 lb
